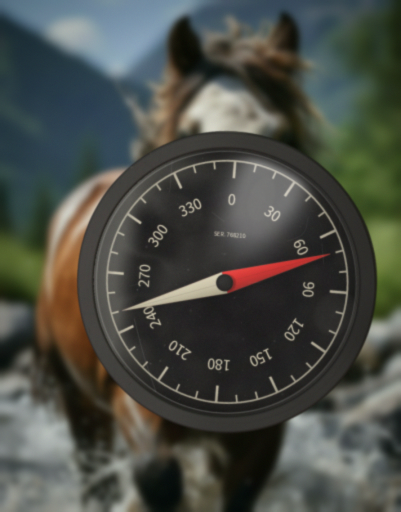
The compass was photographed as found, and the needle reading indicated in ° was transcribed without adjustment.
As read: 70 °
